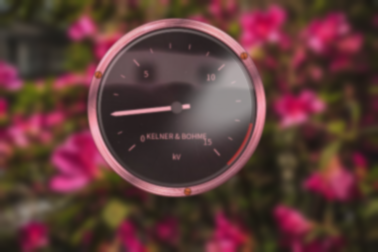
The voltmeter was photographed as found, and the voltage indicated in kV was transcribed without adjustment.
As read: 2 kV
